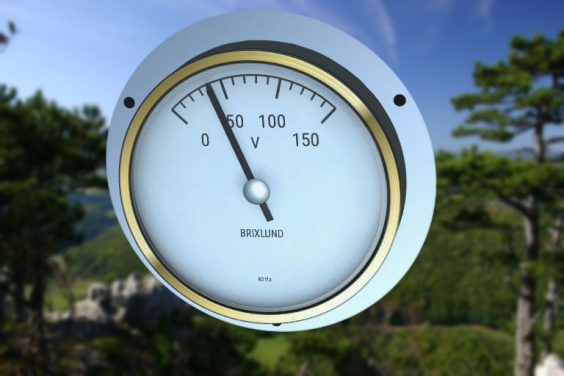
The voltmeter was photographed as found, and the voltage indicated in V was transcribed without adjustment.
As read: 40 V
